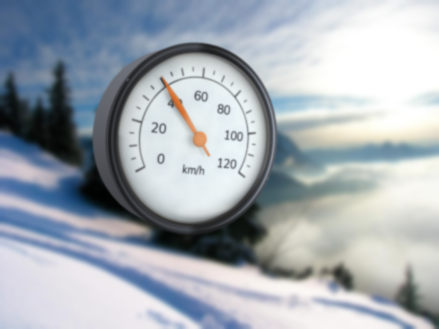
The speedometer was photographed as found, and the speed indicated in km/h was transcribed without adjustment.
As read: 40 km/h
